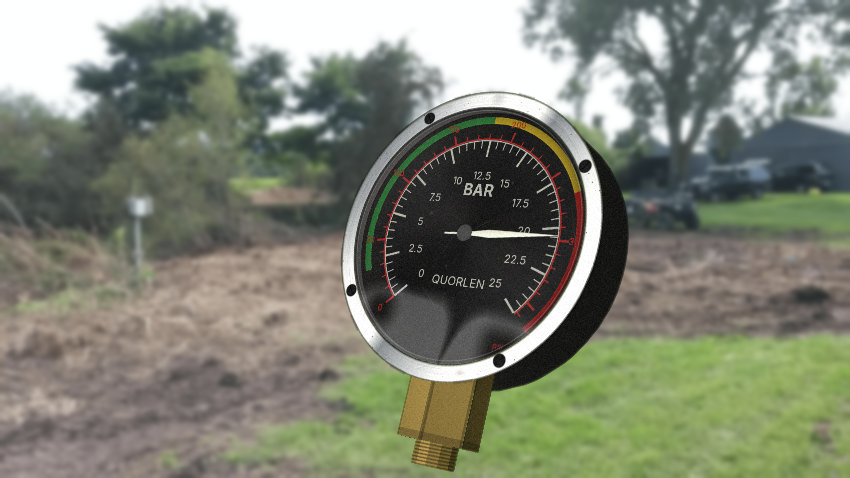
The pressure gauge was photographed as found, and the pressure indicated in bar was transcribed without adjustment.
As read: 20.5 bar
